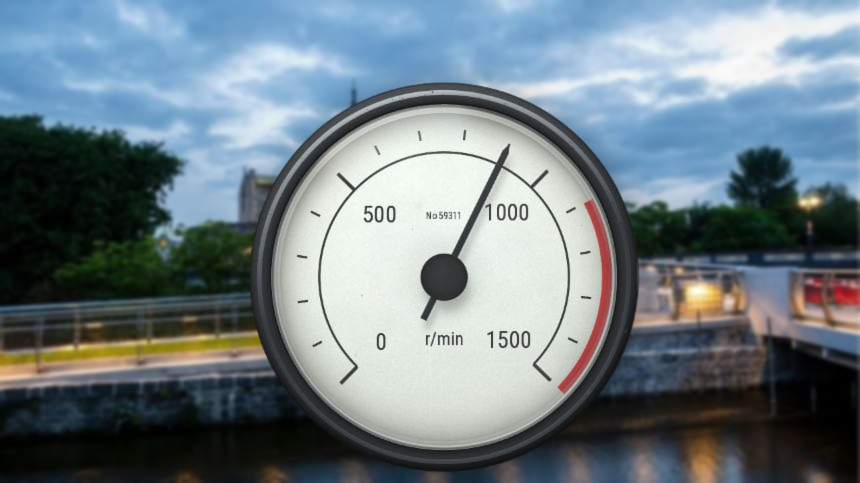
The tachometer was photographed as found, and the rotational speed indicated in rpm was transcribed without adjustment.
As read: 900 rpm
